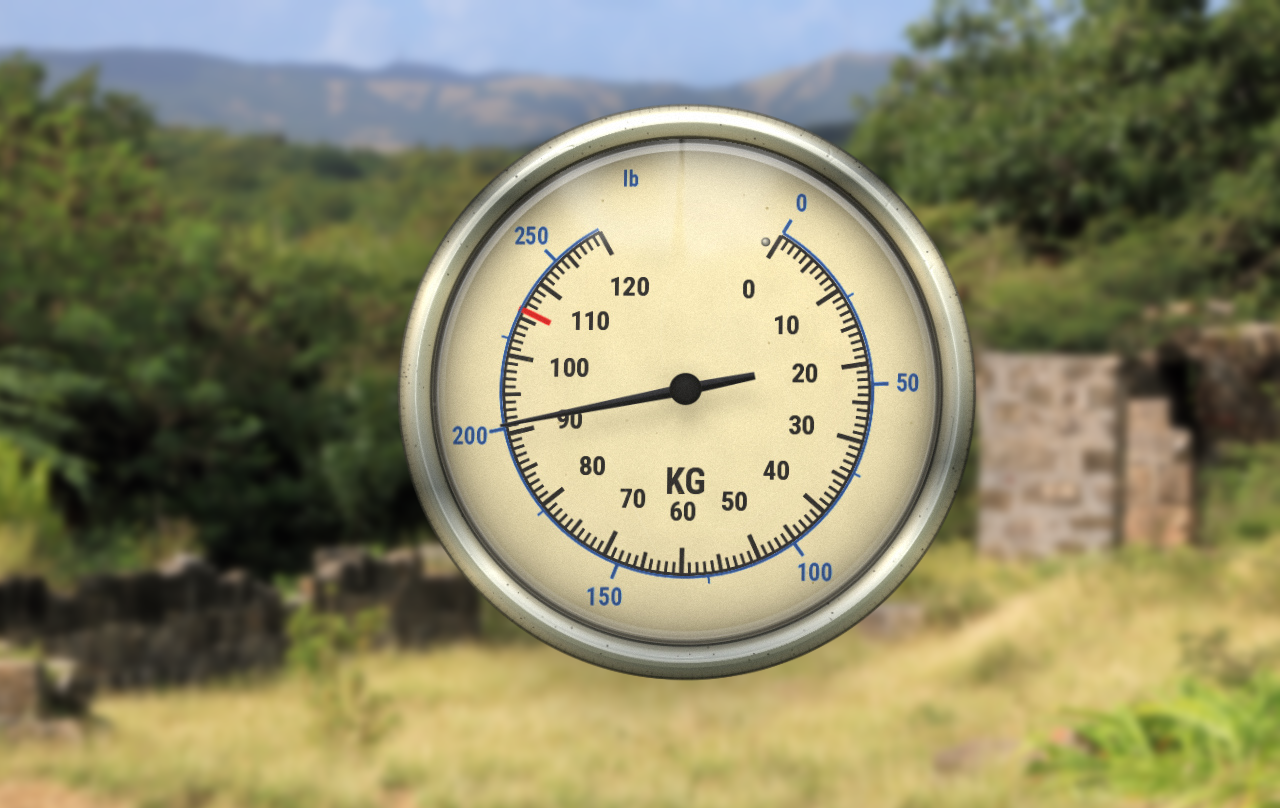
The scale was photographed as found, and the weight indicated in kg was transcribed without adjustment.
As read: 91 kg
